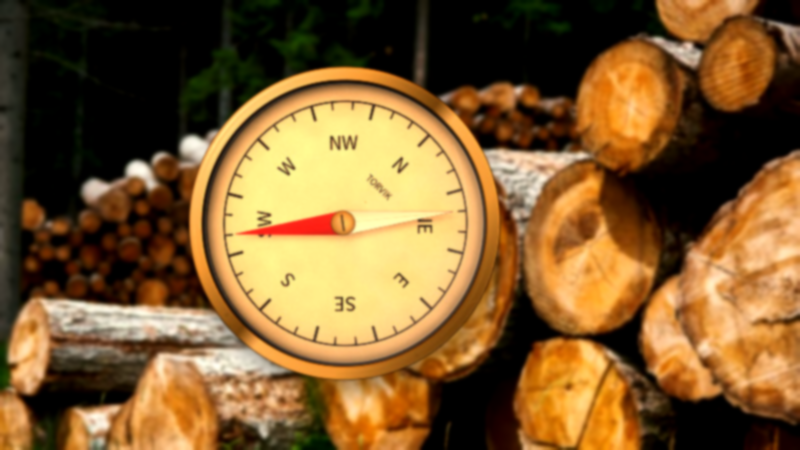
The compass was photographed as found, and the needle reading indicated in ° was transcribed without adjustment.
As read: 220 °
